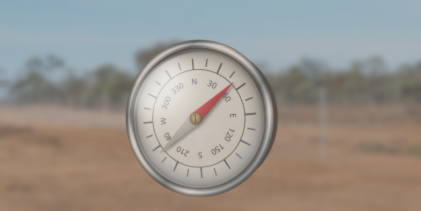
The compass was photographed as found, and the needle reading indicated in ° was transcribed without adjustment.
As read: 52.5 °
